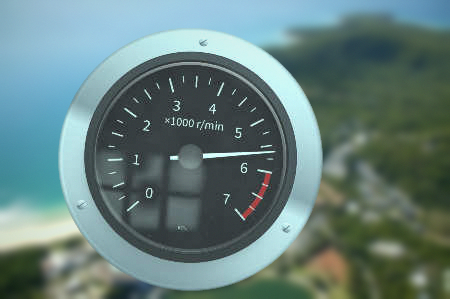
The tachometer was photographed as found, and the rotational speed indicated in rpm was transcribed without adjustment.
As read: 5625 rpm
